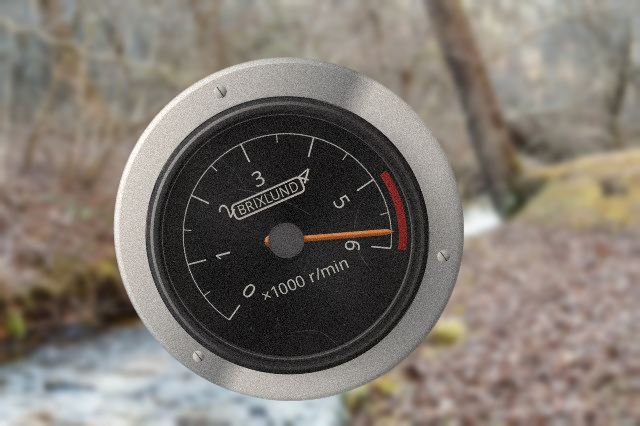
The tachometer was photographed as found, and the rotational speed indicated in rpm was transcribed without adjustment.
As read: 5750 rpm
